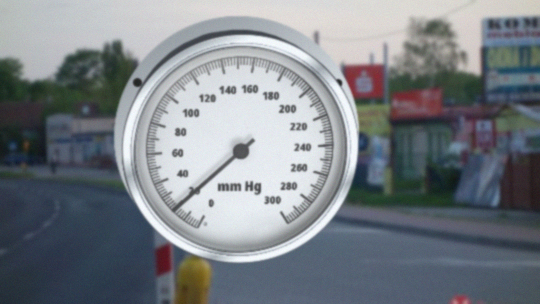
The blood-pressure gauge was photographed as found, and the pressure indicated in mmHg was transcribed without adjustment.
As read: 20 mmHg
